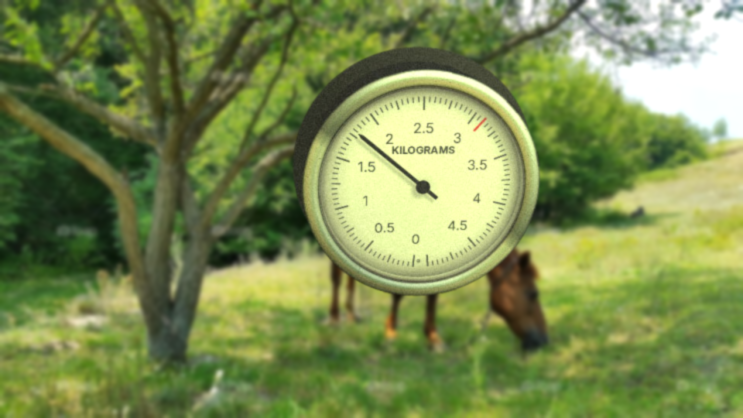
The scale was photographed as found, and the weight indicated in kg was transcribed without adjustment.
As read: 1.8 kg
